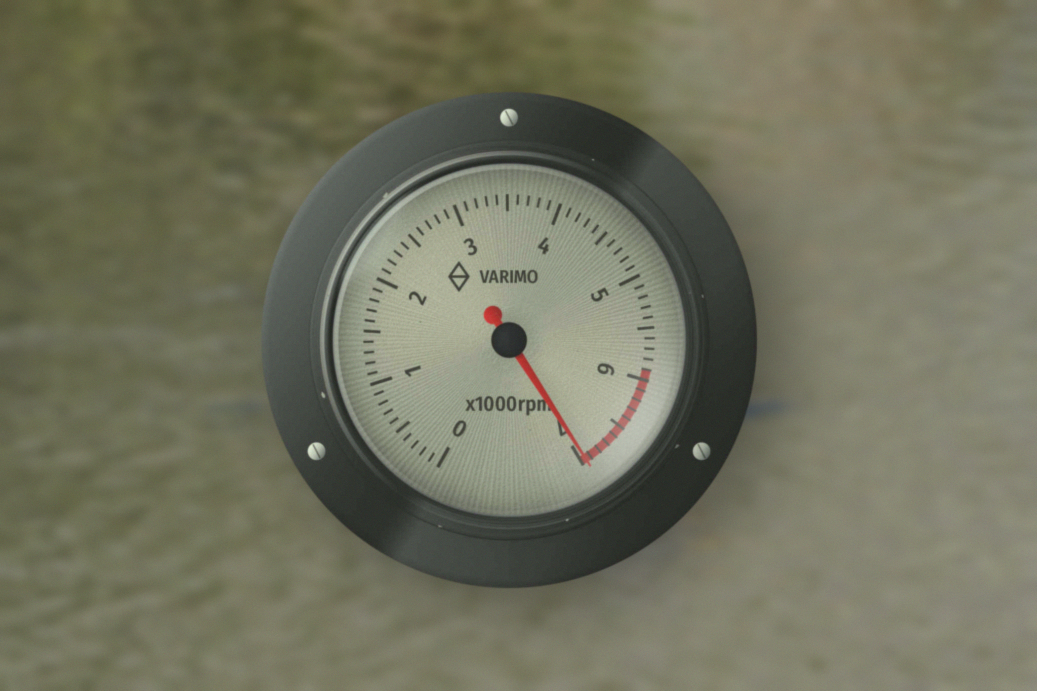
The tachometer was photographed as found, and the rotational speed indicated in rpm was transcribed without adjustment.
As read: 6950 rpm
